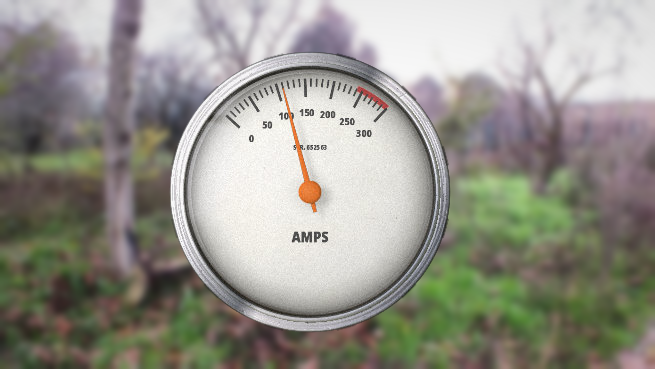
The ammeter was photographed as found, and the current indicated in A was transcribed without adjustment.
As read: 110 A
